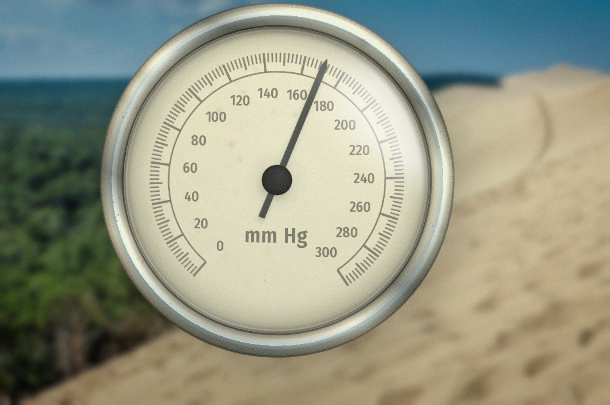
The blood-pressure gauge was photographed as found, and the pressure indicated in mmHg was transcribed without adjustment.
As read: 170 mmHg
